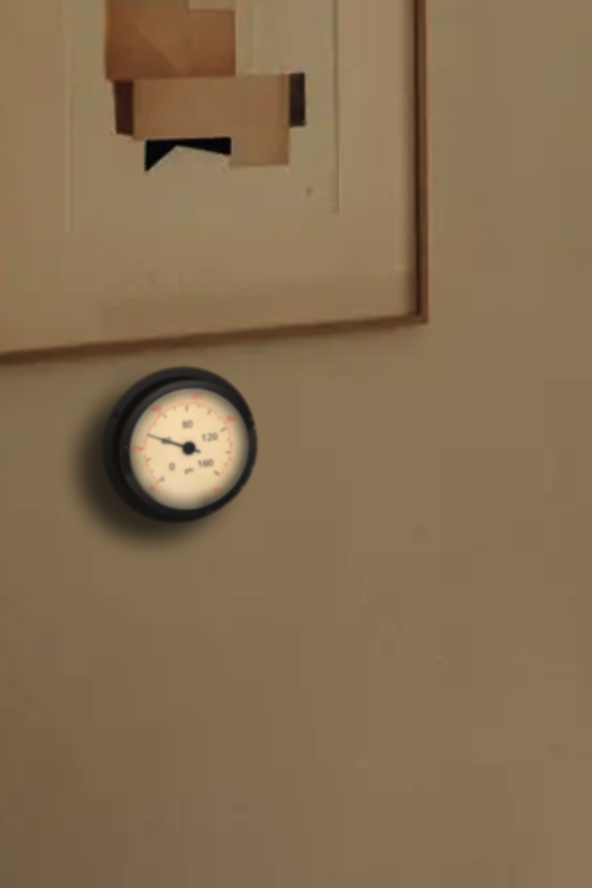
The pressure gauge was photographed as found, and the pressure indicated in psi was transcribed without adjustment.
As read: 40 psi
